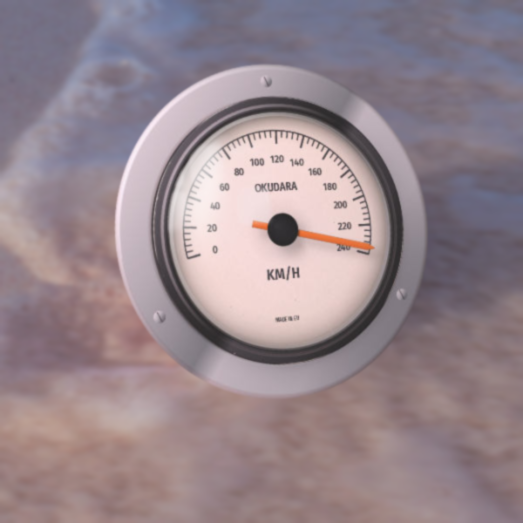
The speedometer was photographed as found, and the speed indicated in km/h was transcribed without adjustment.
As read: 236 km/h
